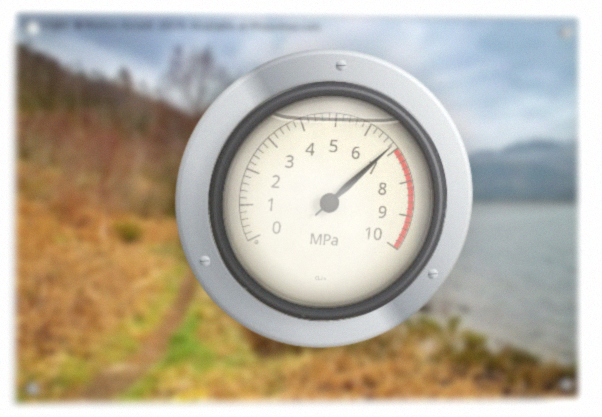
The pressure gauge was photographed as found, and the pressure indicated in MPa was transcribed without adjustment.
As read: 6.8 MPa
